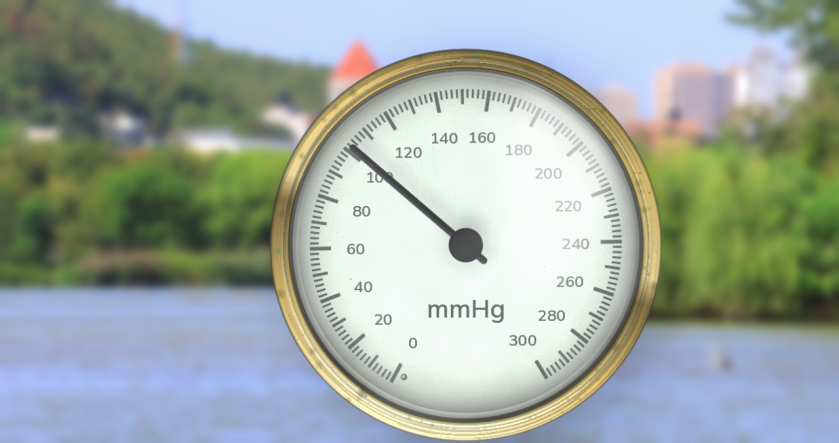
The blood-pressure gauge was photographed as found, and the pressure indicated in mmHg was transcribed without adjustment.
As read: 102 mmHg
